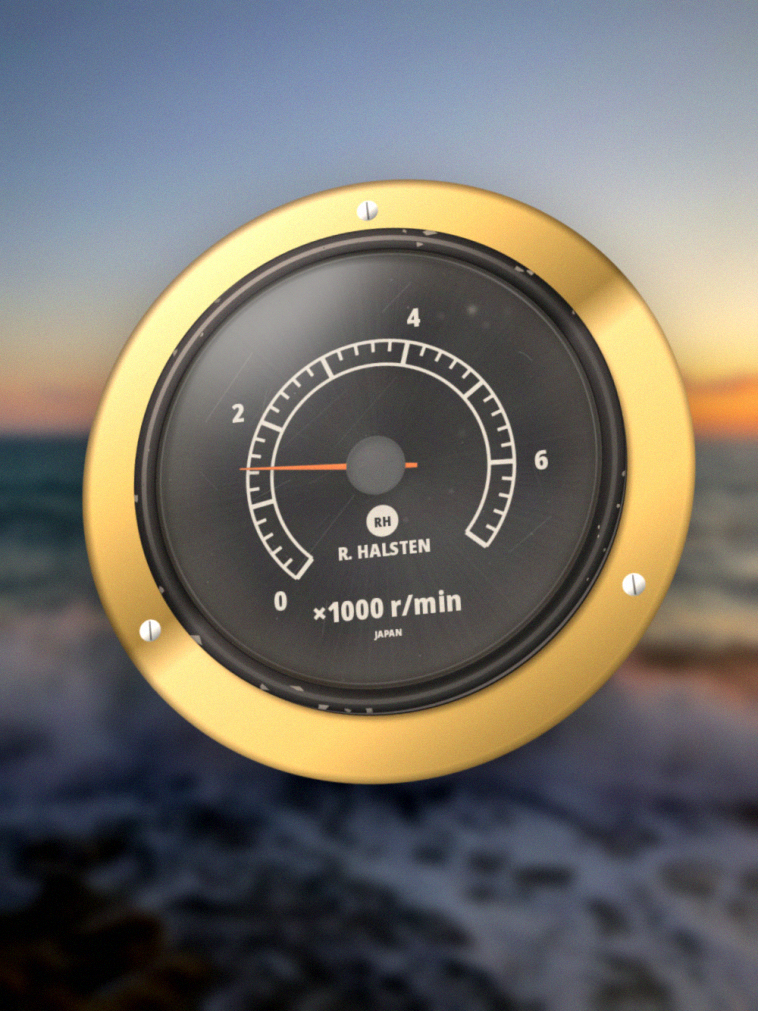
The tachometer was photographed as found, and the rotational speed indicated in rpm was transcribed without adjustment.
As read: 1400 rpm
